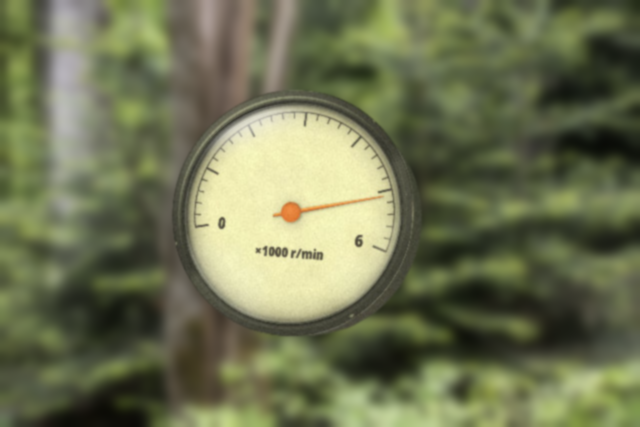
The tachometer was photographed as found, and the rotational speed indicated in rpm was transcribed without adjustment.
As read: 5100 rpm
